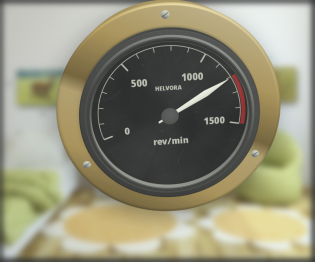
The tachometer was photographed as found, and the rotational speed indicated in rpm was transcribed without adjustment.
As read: 1200 rpm
